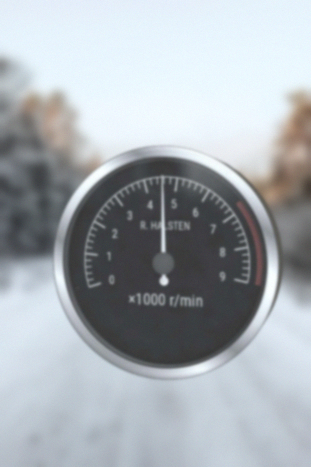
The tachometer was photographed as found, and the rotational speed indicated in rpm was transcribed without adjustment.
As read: 4600 rpm
